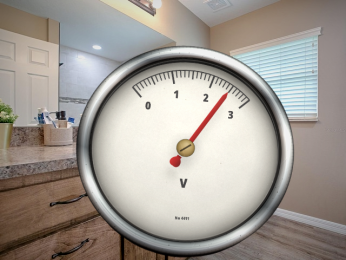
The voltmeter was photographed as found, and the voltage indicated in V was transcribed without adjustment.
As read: 2.5 V
